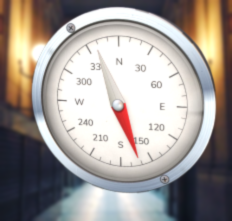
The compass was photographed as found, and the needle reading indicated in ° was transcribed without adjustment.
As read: 160 °
